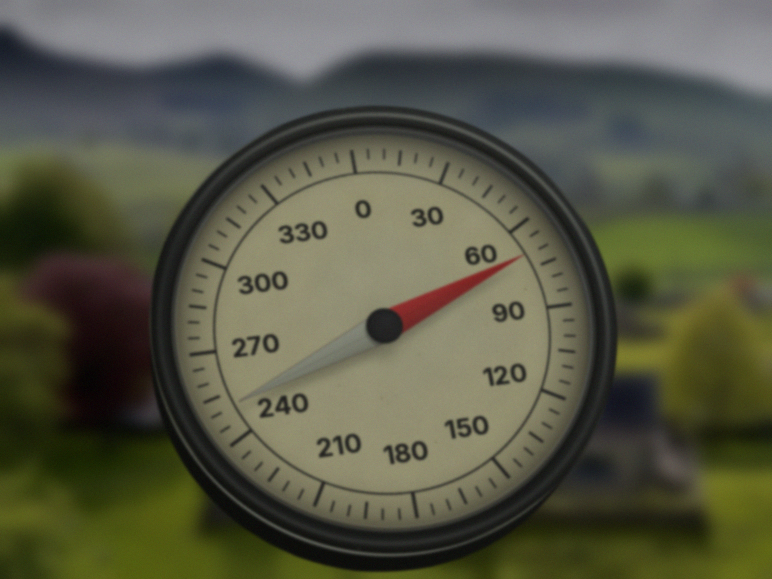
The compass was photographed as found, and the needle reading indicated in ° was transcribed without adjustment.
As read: 70 °
